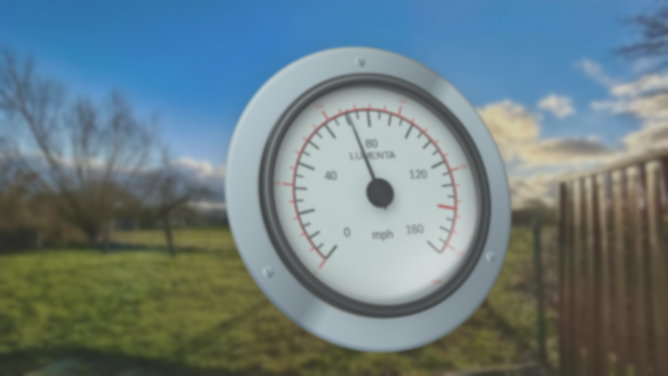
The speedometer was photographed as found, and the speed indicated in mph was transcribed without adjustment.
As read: 70 mph
